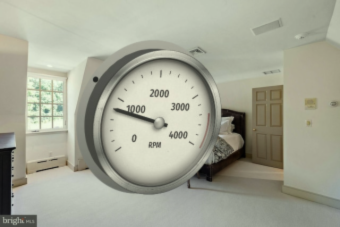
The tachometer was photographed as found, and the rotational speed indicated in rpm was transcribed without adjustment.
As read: 800 rpm
